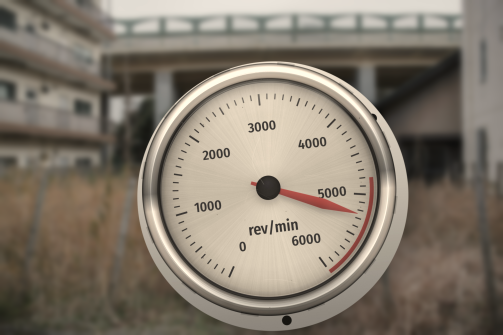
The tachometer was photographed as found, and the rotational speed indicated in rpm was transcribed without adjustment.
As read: 5250 rpm
